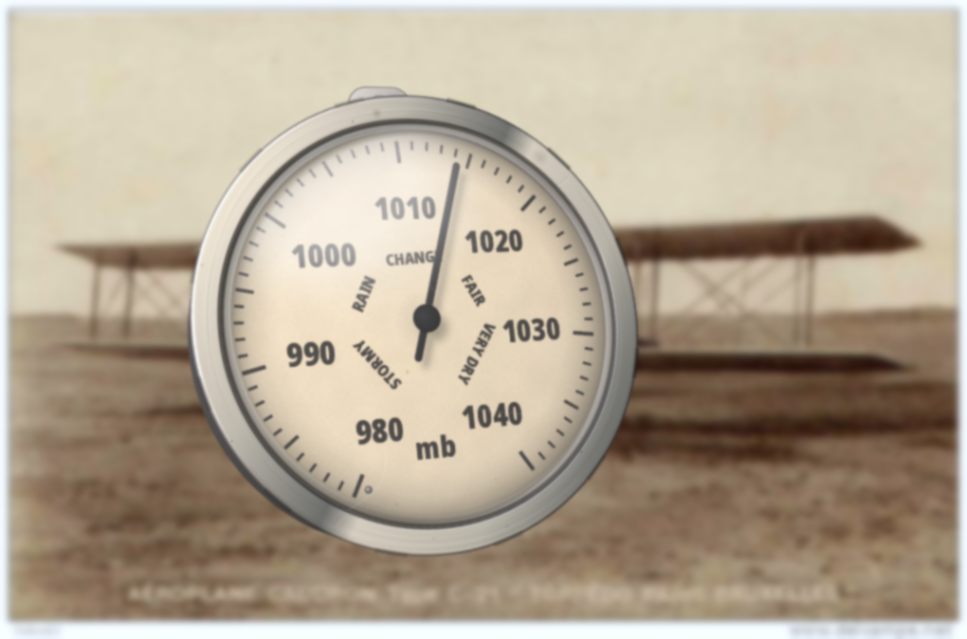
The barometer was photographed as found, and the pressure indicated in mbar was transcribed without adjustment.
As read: 1014 mbar
